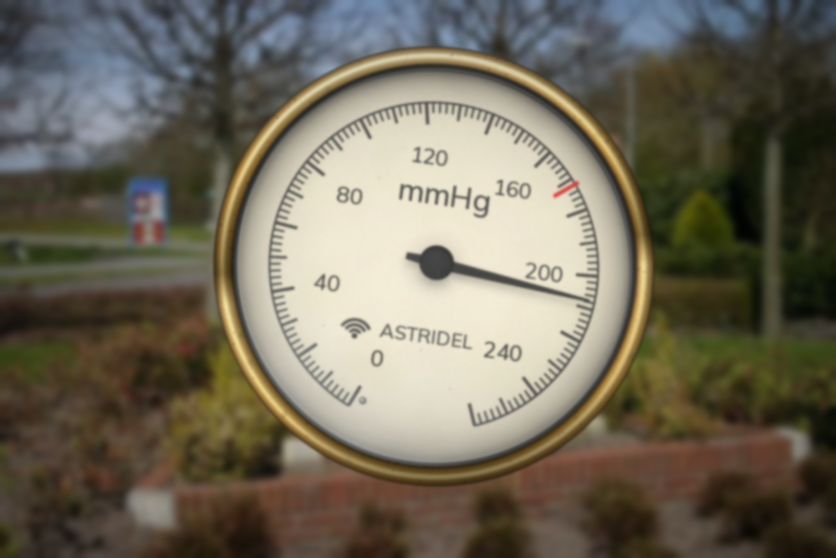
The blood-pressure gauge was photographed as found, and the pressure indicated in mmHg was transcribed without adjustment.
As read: 208 mmHg
